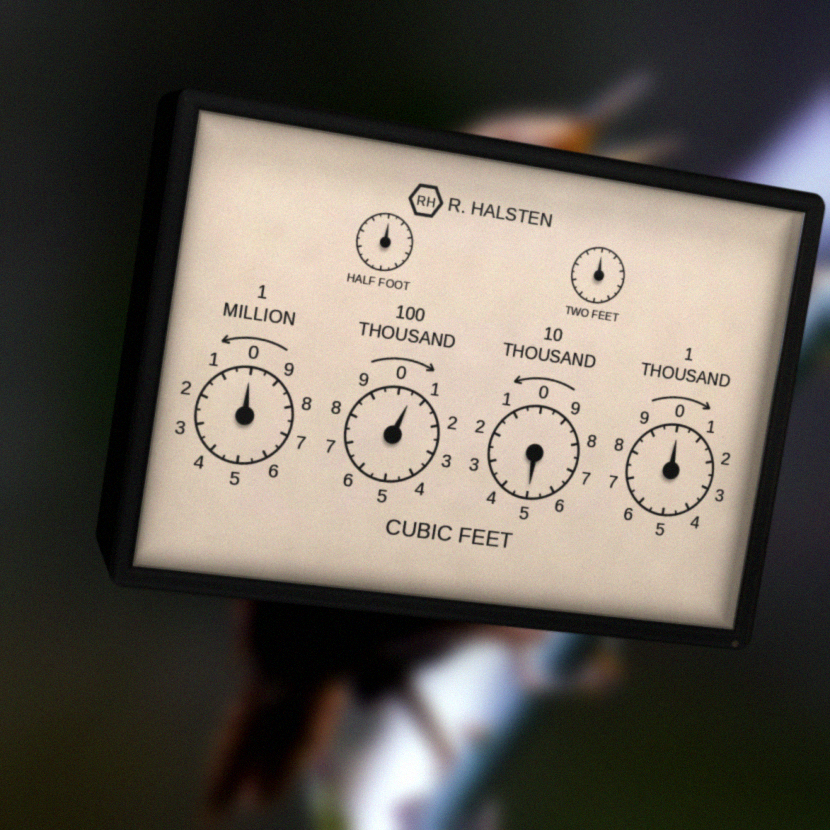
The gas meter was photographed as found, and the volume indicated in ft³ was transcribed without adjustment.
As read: 5000 ft³
